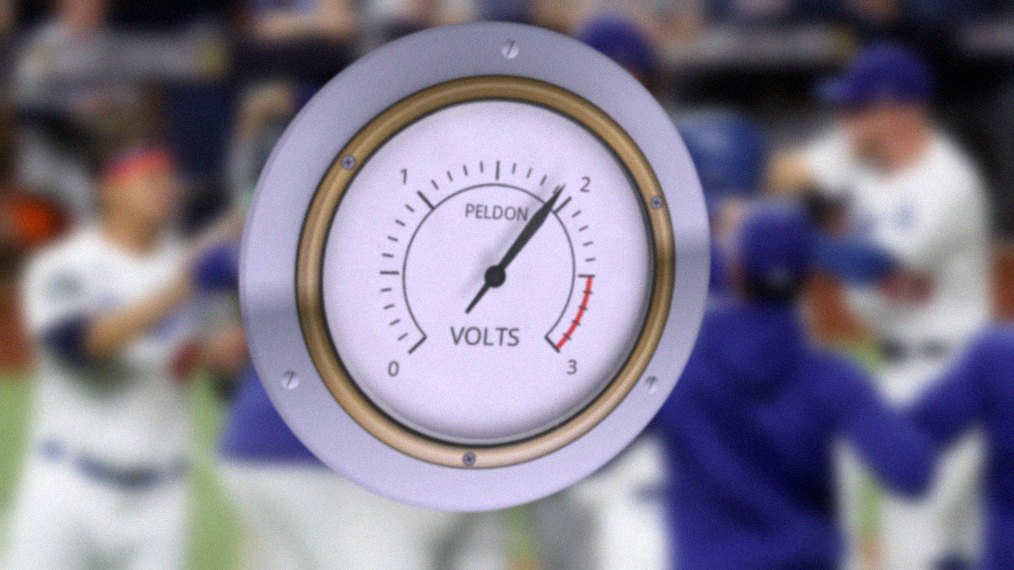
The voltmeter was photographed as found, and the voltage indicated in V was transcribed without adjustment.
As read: 1.9 V
